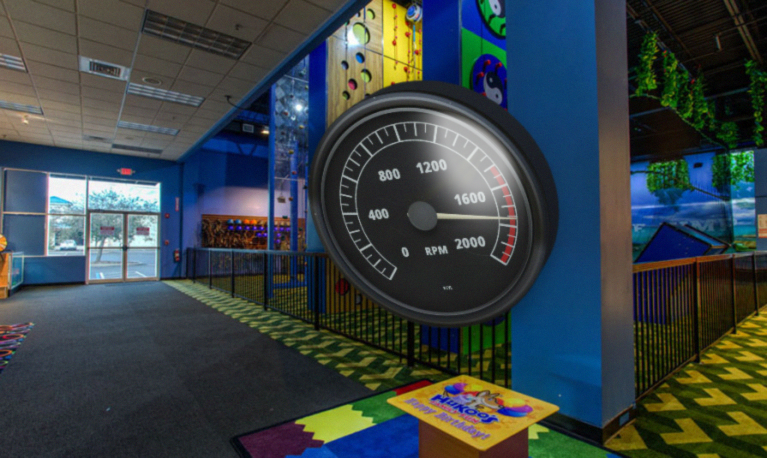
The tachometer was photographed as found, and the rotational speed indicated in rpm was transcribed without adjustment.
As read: 1750 rpm
